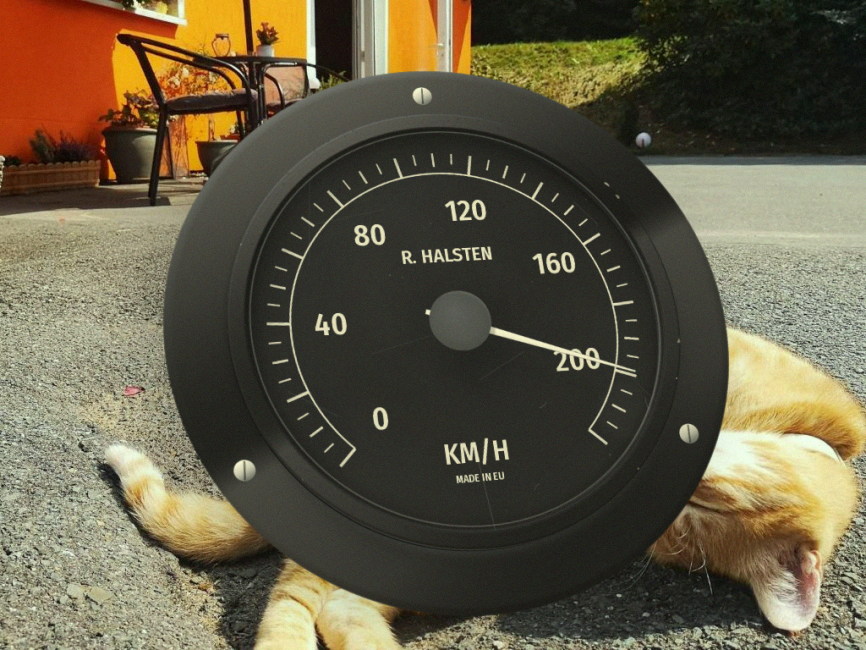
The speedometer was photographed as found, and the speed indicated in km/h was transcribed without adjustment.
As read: 200 km/h
